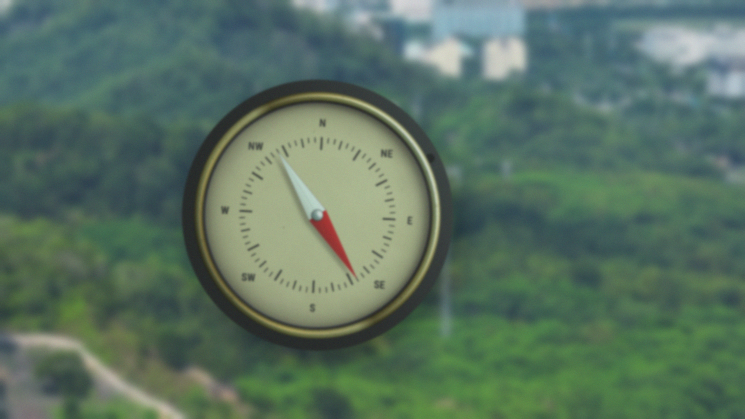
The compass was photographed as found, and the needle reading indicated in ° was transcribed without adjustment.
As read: 145 °
